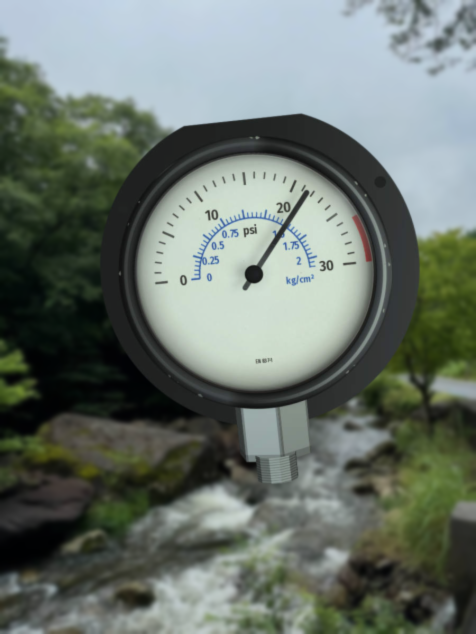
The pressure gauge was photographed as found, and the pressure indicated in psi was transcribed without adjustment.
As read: 21.5 psi
